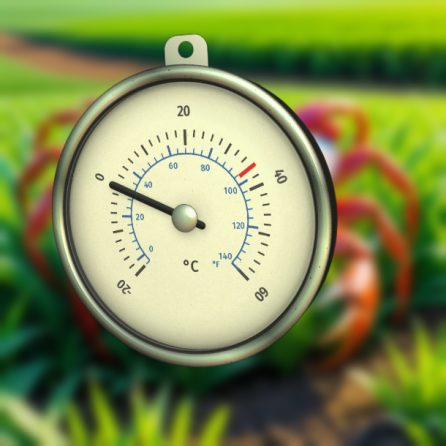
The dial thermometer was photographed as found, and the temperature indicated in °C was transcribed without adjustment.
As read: 0 °C
